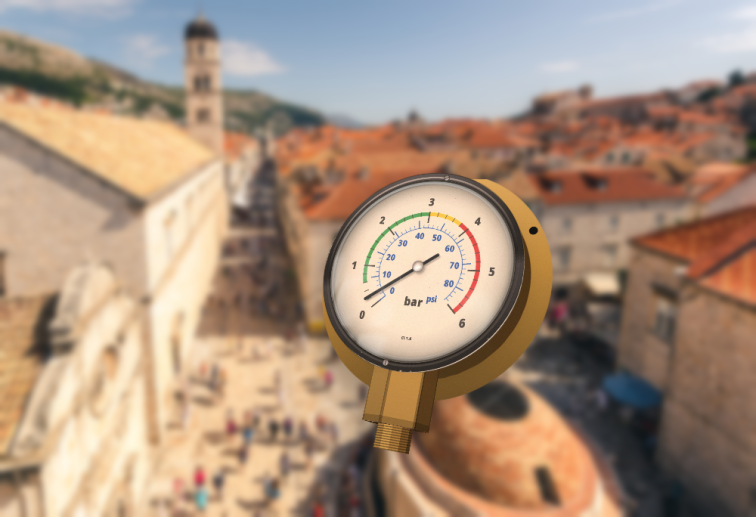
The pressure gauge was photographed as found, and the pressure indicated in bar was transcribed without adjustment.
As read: 0.2 bar
